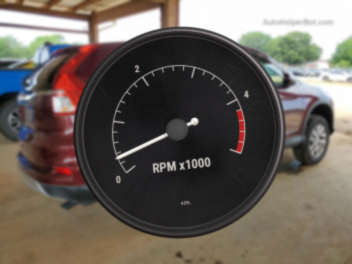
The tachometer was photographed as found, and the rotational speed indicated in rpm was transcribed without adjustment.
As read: 300 rpm
